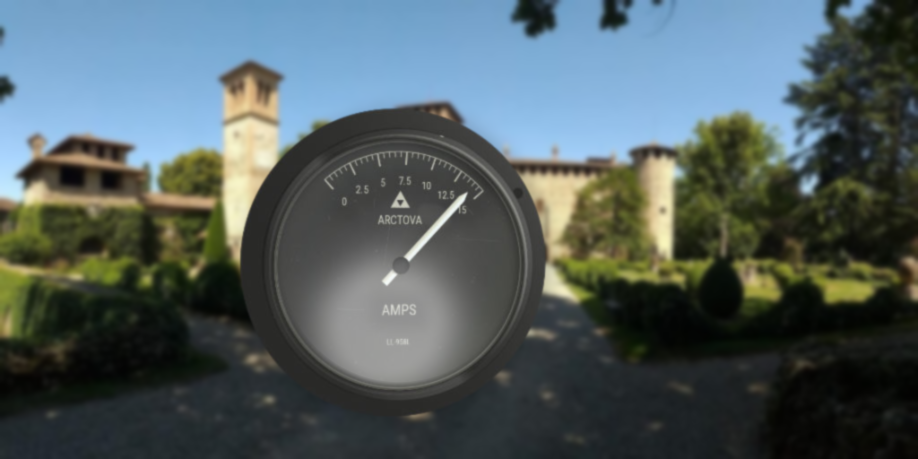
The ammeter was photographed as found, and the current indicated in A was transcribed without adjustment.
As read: 14 A
